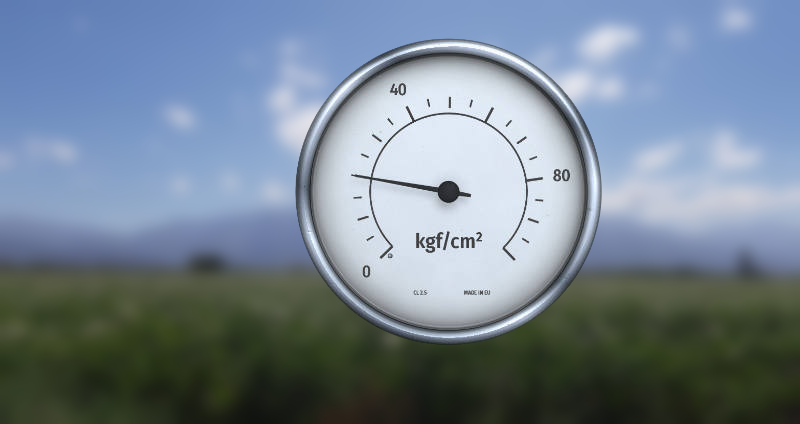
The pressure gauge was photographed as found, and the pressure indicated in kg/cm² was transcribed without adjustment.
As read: 20 kg/cm²
